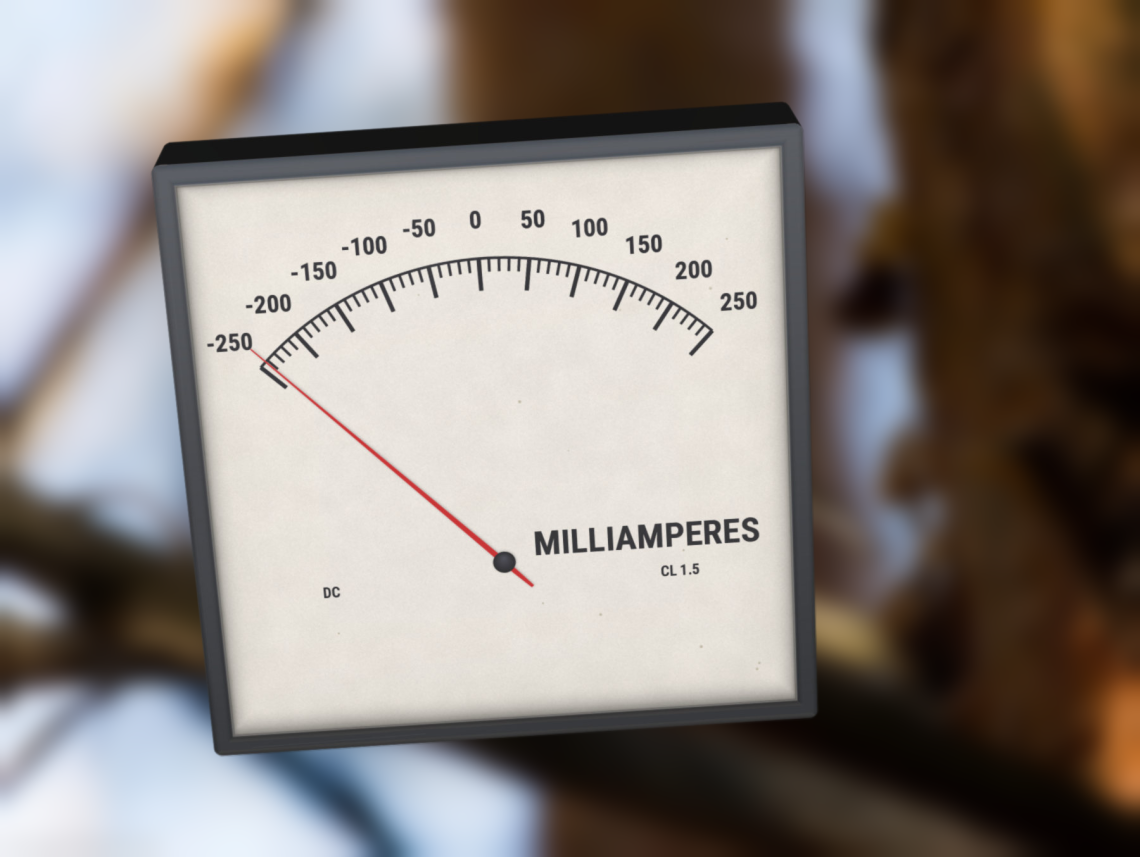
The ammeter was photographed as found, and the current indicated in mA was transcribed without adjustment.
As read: -240 mA
